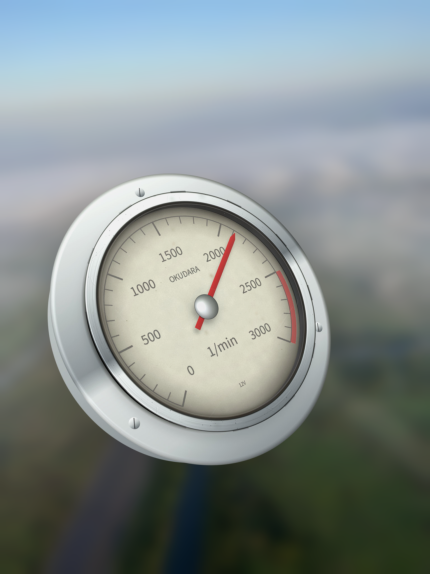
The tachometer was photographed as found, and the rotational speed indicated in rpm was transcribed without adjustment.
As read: 2100 rpm
